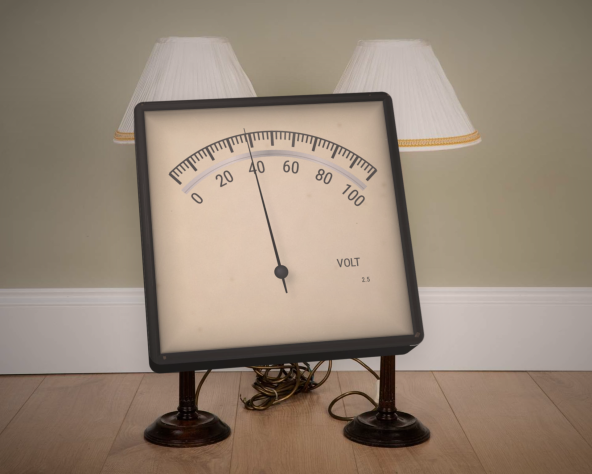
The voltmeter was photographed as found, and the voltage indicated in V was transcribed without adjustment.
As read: 38 V
